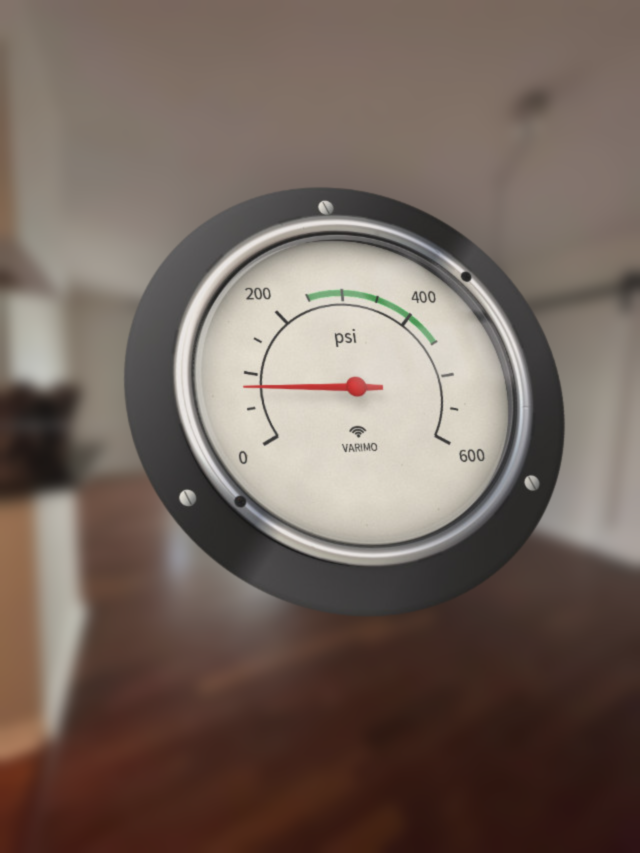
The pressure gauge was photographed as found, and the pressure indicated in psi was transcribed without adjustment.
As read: 75 psi
